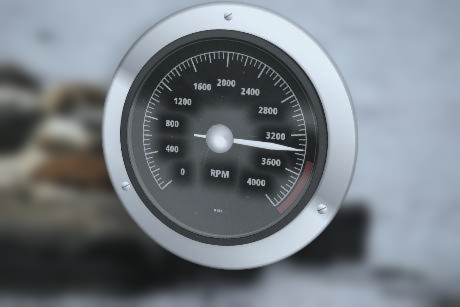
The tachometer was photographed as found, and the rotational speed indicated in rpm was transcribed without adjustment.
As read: 3350 rpm
